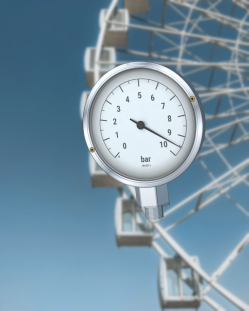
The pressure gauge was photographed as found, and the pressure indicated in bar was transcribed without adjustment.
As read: 9.5 bar
